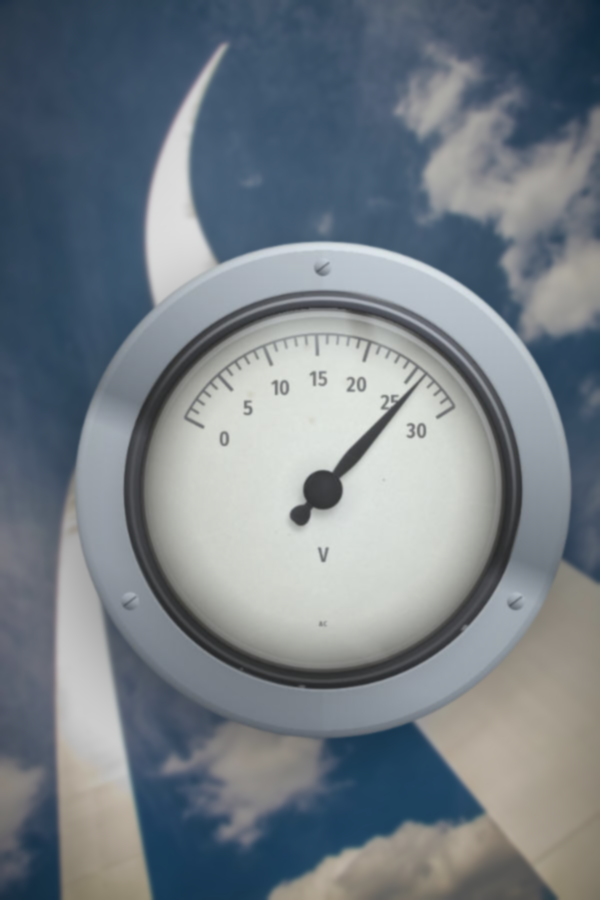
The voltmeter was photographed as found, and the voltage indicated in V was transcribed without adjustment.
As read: 26 V
